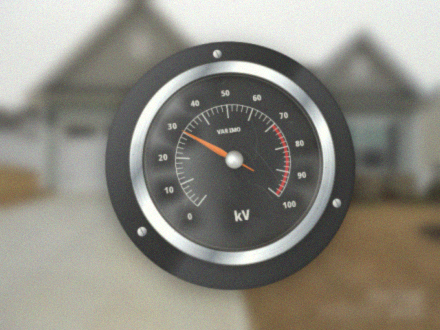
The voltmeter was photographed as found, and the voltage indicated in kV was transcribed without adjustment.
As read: 30 kV
